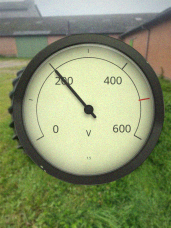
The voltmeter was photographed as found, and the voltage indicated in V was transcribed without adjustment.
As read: 200 V
